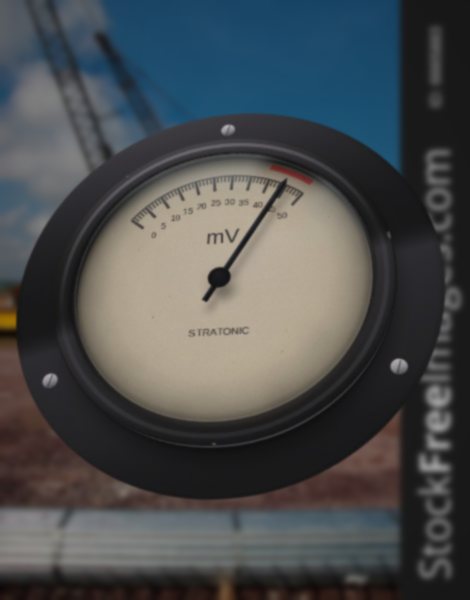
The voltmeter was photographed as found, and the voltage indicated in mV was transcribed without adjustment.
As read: 45 mV
